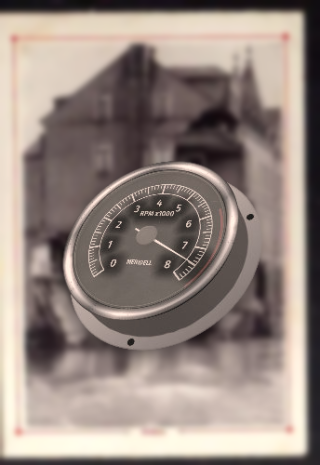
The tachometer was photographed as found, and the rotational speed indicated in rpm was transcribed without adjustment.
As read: 7500 rpm
